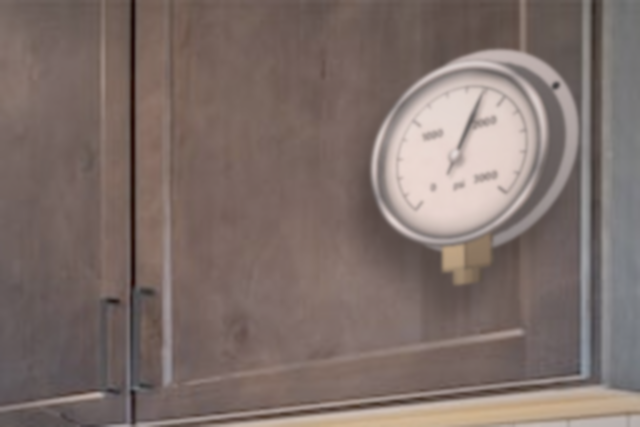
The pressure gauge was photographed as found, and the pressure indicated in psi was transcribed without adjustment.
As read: 1800 psi
